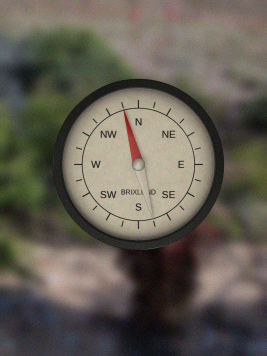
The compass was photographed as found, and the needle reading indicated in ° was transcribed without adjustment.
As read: 345 °
